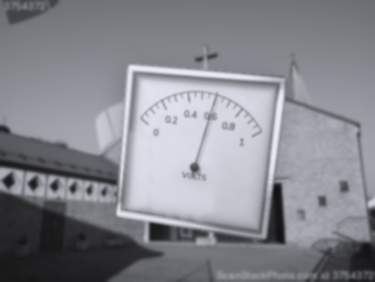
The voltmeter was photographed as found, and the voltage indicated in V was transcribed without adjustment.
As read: 0.6 V
